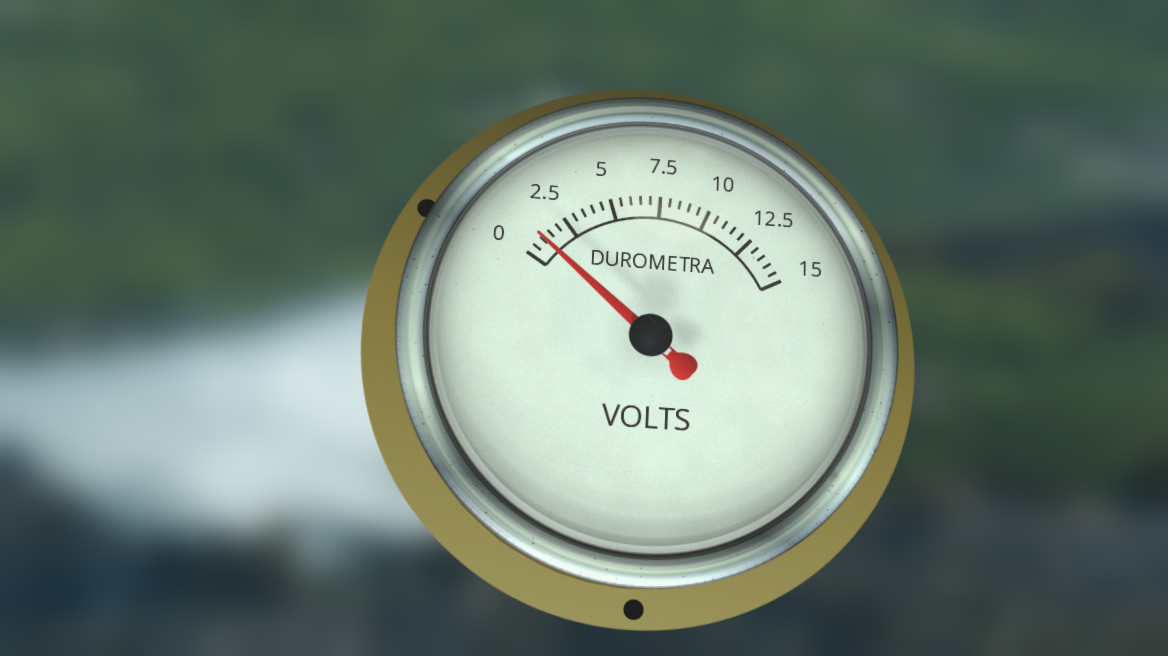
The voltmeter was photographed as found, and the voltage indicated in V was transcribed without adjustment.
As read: 1 V
